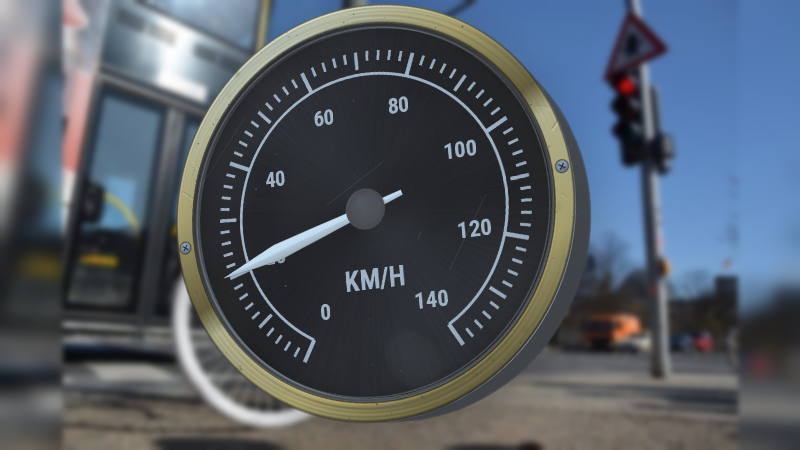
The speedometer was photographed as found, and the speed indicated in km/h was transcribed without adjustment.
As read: 20 km/h
